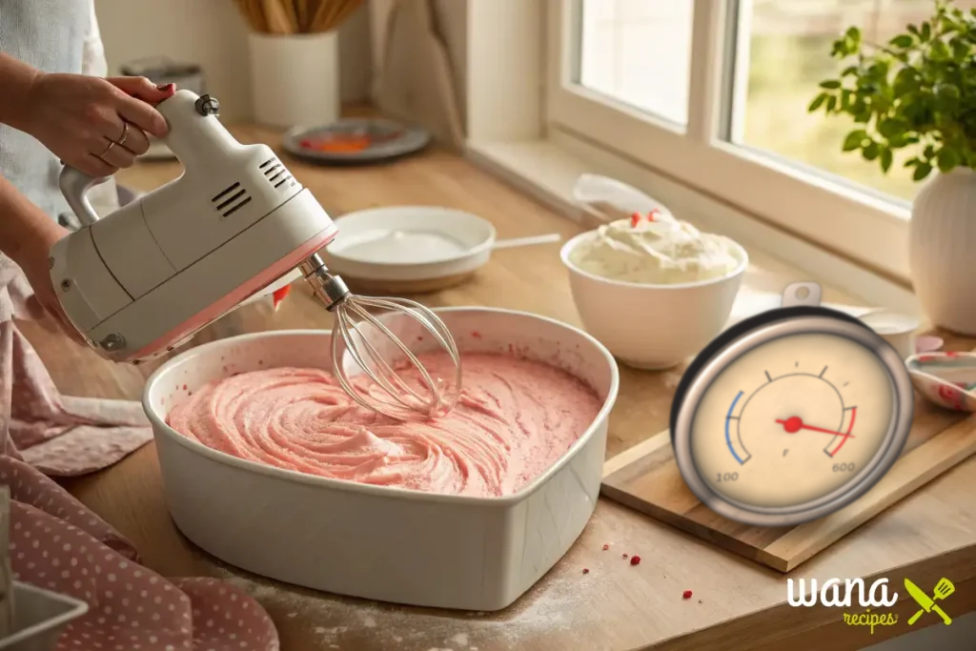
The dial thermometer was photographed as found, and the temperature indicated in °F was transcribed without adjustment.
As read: 550 °F
